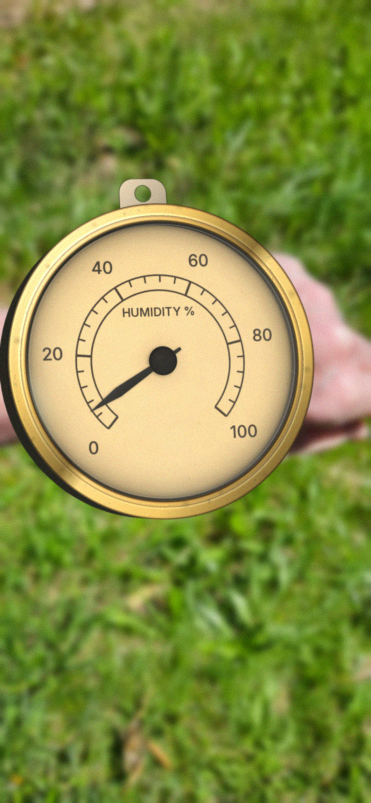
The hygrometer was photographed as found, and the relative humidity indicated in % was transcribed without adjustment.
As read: 6 %
